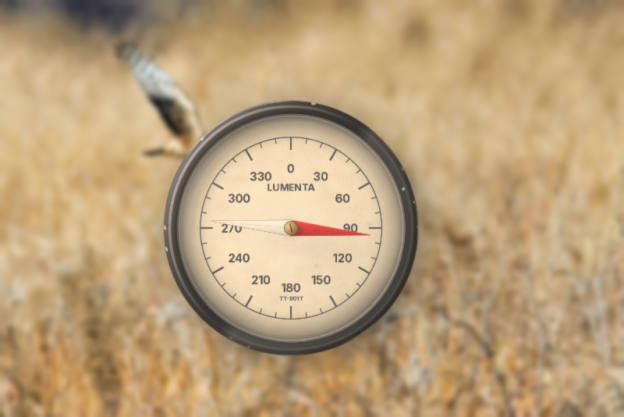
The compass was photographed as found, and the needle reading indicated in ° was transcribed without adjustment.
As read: 95 °
